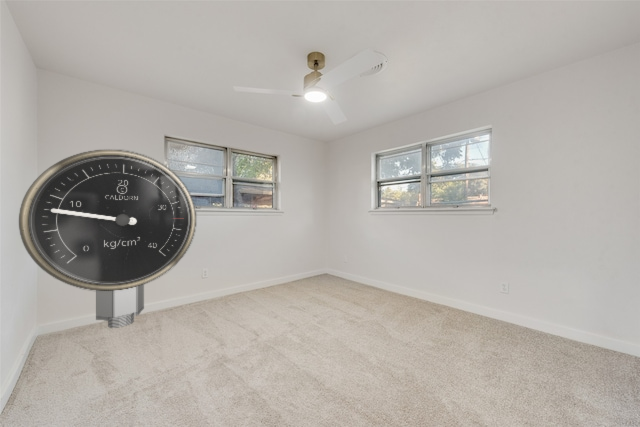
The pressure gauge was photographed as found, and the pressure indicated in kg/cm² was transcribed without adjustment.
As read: 8 kg/cm²
